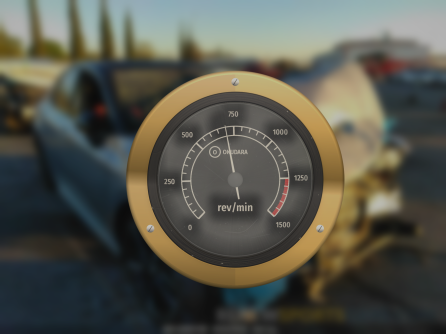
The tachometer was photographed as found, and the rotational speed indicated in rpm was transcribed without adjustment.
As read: 700 rpm
